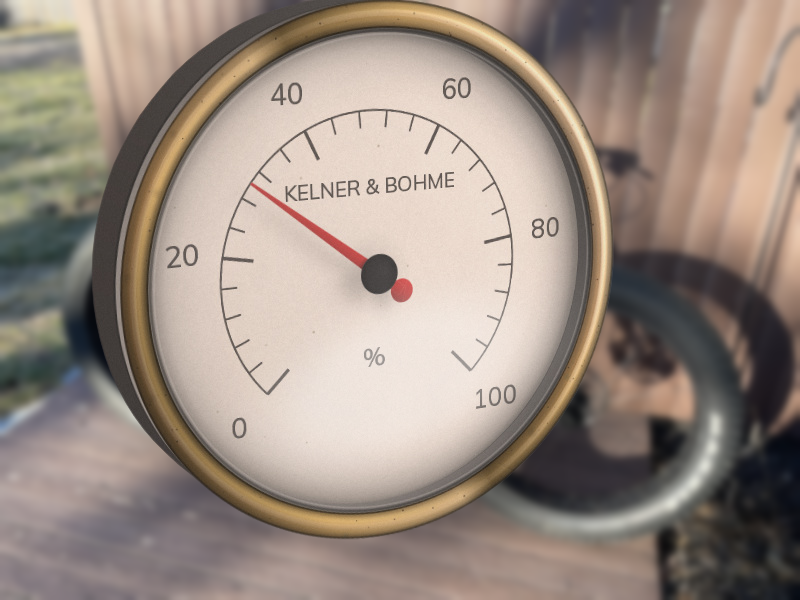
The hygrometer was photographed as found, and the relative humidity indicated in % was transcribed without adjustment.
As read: 30 %
